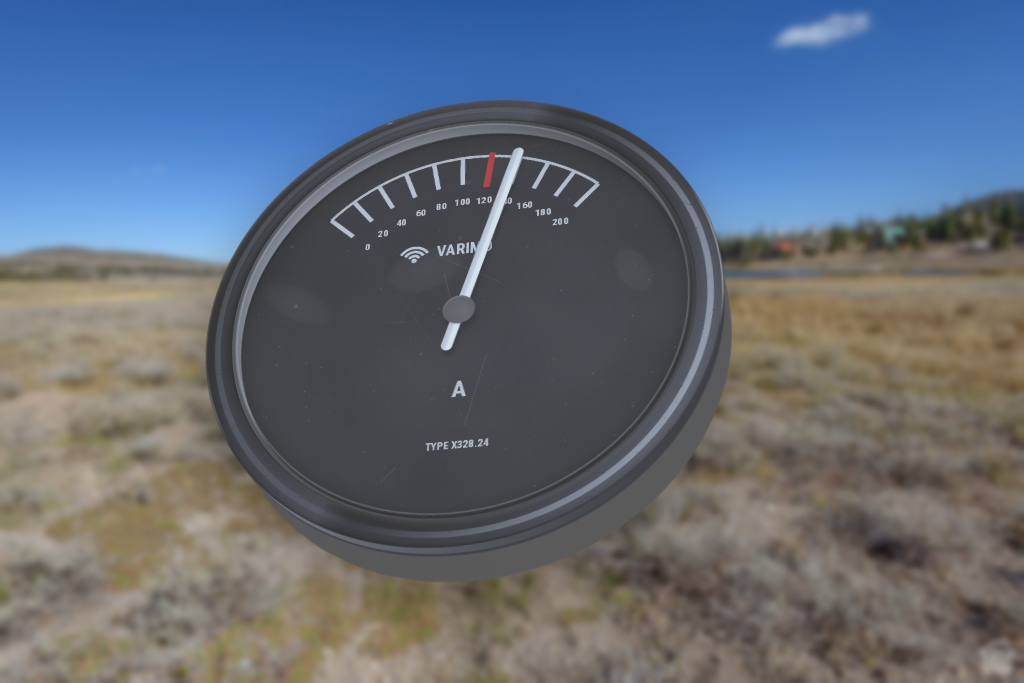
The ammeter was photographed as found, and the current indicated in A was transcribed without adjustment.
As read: 140 A
